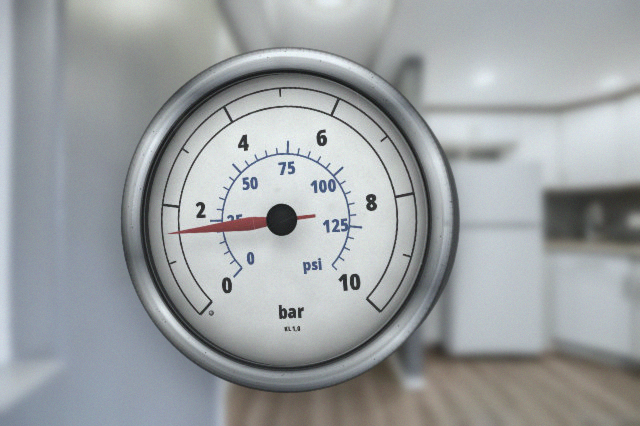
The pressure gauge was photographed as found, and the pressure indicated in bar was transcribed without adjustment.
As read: 1.5 bar
